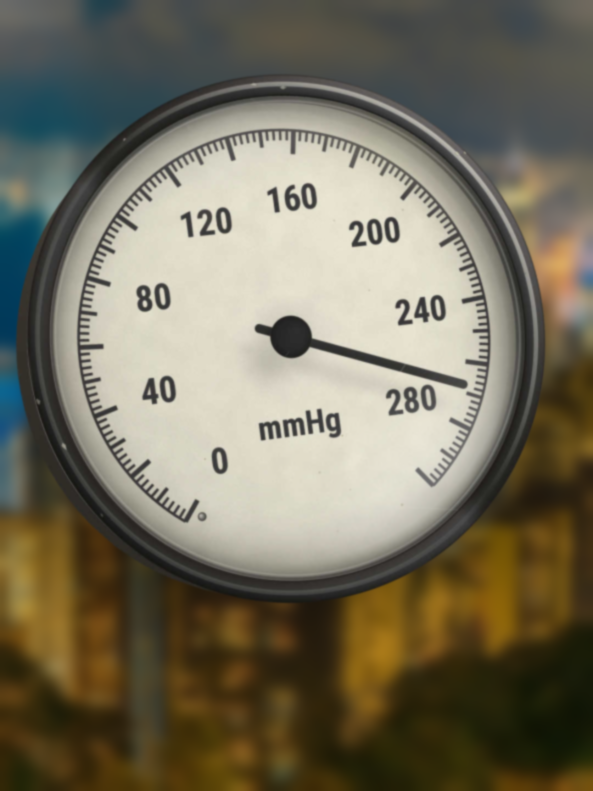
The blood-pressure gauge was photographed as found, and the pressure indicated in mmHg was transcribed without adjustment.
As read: 268 mmHg
